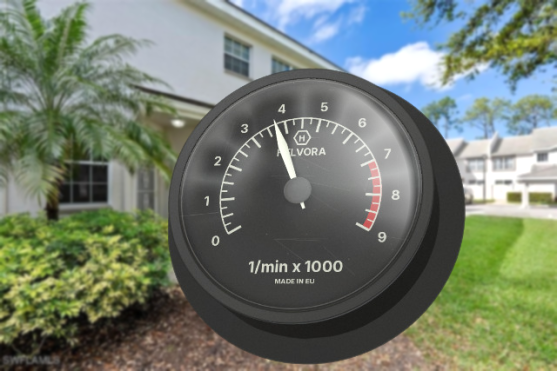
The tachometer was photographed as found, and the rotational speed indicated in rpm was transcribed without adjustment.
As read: 3750 rpm
